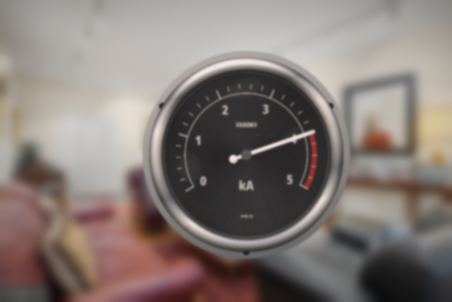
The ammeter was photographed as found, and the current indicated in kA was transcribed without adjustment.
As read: 4 kA
